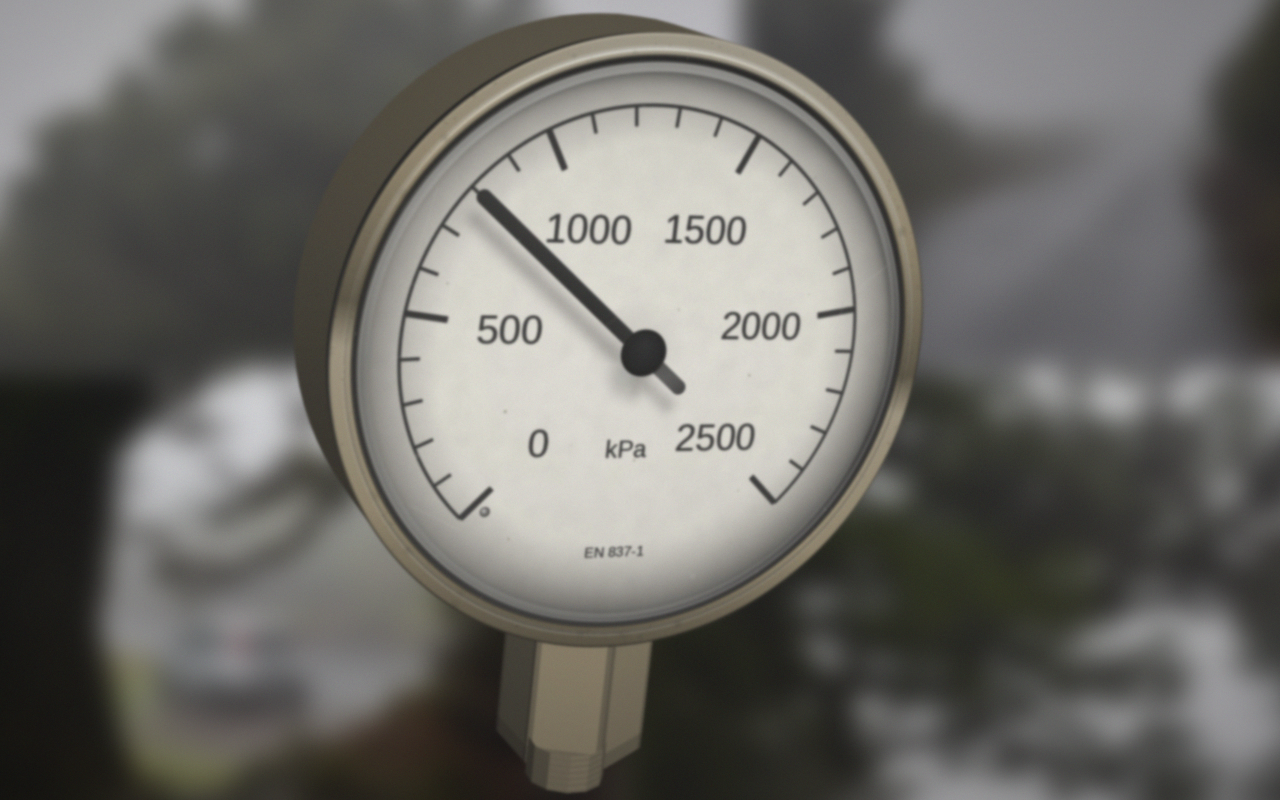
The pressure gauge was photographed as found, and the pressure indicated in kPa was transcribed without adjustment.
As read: 800 kPa
